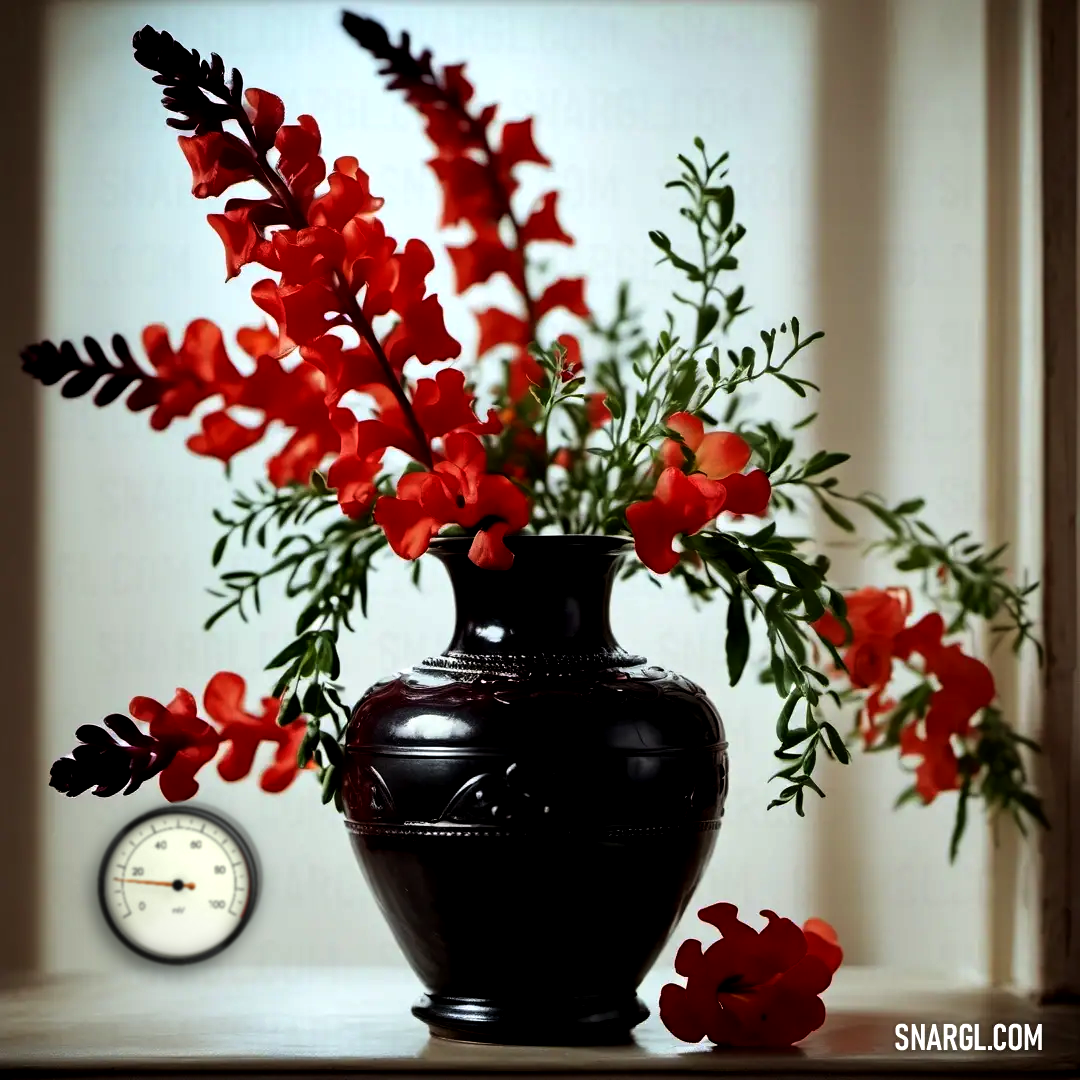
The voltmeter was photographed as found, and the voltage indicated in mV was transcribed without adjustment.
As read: 15 mV
